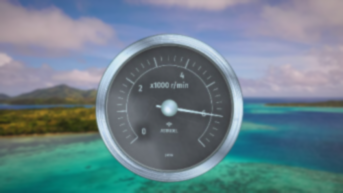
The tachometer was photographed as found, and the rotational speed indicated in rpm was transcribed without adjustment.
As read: 6000 rpm
